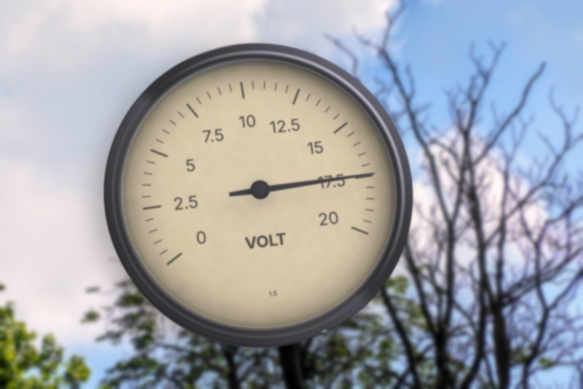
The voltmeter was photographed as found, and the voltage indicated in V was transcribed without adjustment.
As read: 17.5 V
